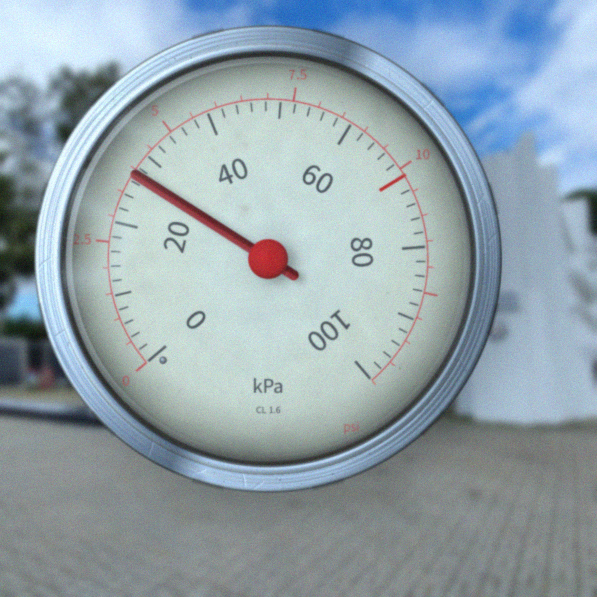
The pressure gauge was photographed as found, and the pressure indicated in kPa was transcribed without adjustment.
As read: 27 kPa
